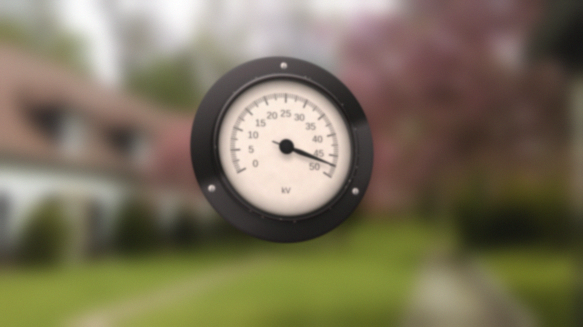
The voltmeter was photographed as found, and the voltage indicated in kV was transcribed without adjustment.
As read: 47.5 kV
